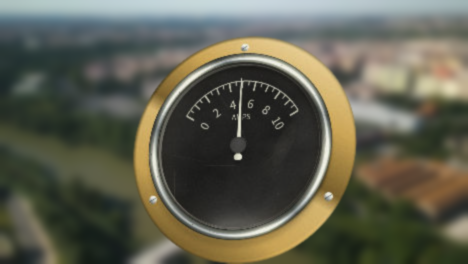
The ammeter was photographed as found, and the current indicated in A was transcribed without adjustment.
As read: 5 A
